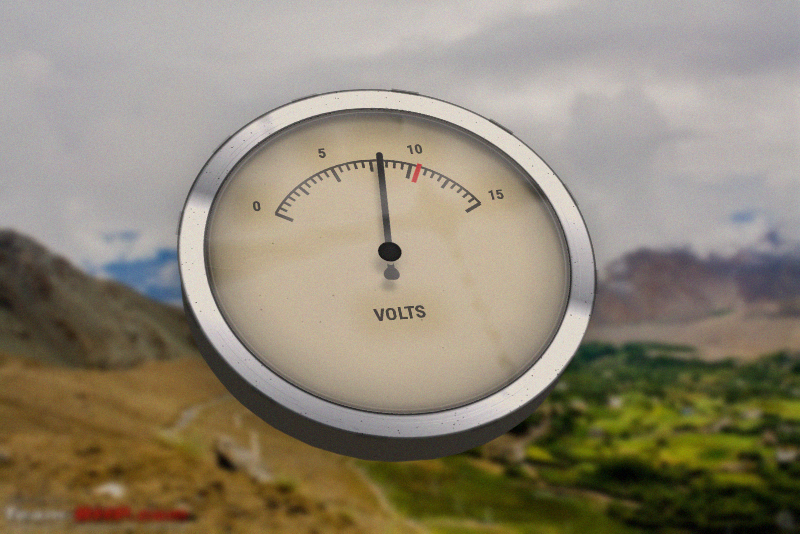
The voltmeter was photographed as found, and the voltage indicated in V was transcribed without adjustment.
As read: 8 V
